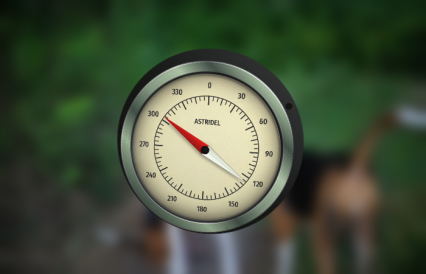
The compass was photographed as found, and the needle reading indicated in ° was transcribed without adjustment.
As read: 305 °
